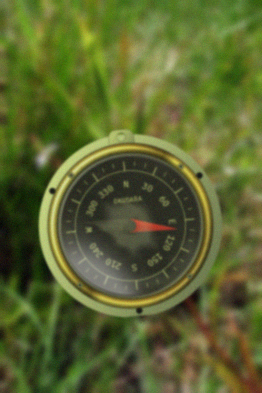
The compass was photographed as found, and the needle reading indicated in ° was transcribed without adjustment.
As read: 100 °
